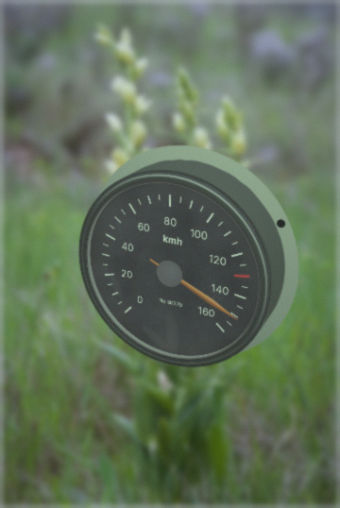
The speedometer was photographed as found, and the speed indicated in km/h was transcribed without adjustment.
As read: 150 km/h
